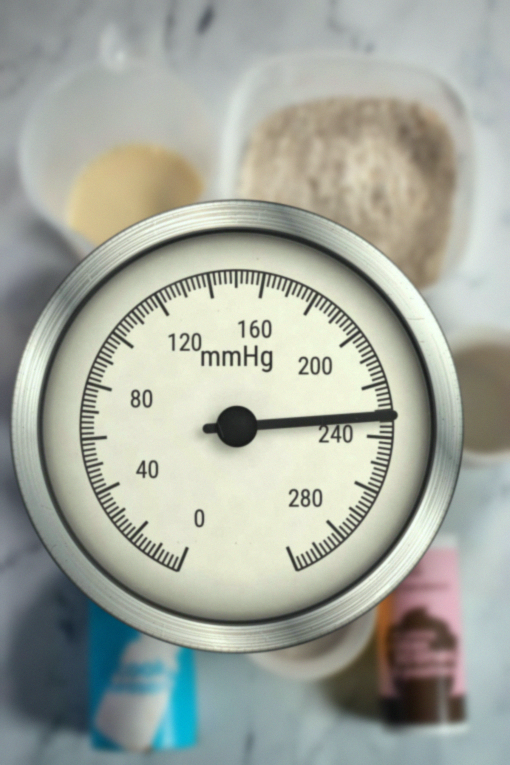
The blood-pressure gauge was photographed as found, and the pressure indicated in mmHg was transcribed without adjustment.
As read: 232 mmHg
